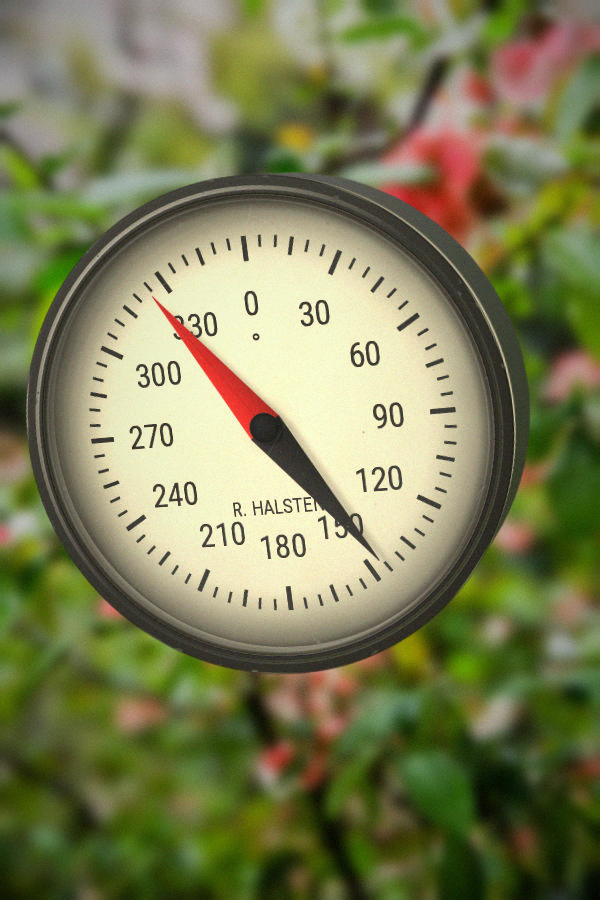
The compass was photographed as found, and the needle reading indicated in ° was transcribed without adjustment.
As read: 325 °
